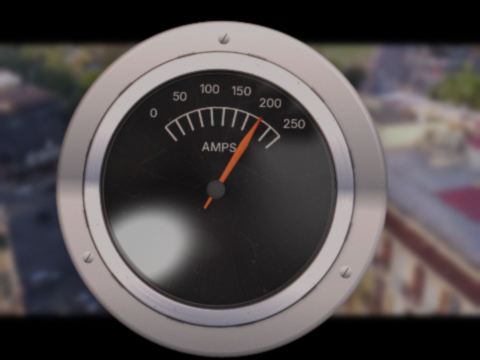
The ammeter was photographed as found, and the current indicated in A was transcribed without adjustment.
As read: 200 A
